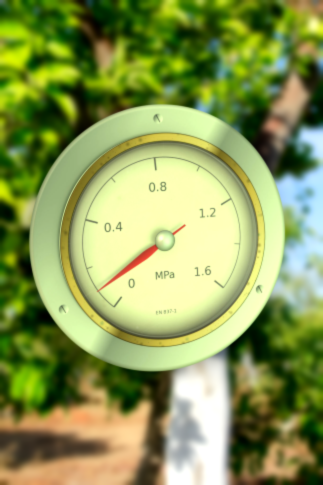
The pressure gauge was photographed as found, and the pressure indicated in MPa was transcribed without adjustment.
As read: 0.1 MPa
